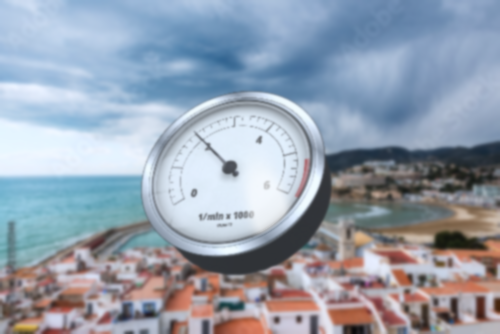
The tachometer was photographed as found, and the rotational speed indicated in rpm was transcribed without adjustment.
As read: 2000 rpm
